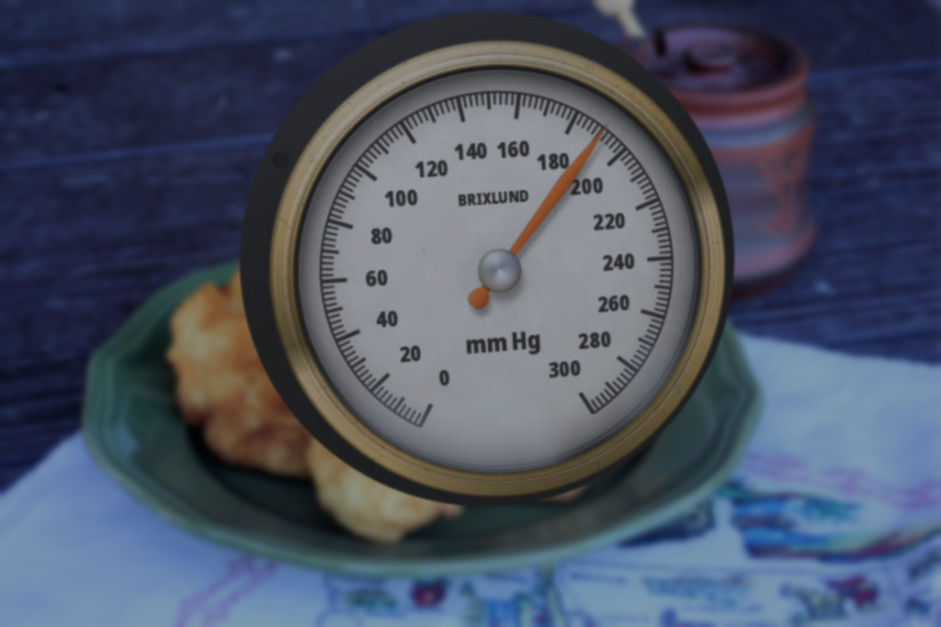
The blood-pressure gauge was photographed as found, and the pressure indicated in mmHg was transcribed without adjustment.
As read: 190 mmHg
